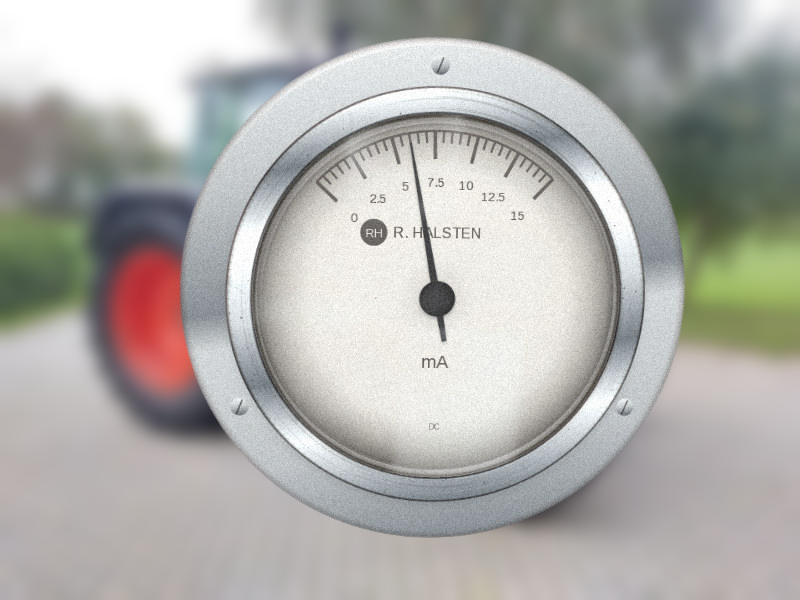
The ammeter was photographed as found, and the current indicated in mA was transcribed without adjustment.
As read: 6 mA
